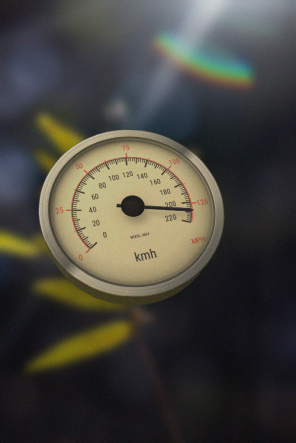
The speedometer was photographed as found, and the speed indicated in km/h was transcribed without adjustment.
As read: 210 km/h
